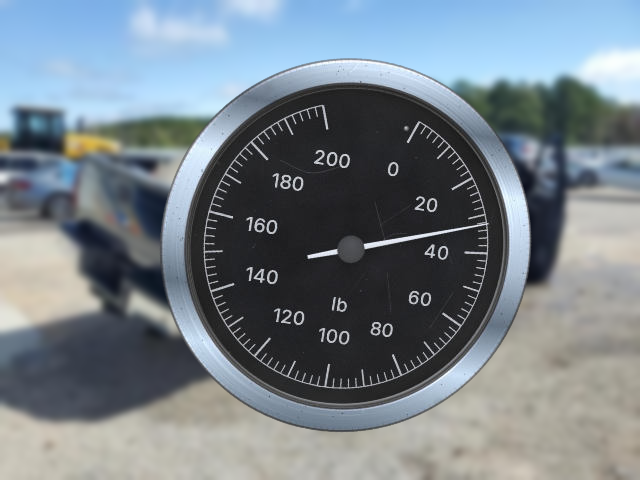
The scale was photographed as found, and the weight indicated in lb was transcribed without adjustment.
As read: 32 lb
